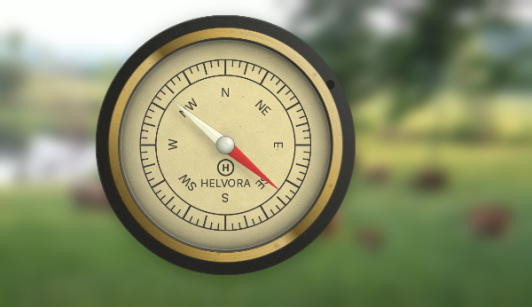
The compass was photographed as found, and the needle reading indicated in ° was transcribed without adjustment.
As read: 130 °
